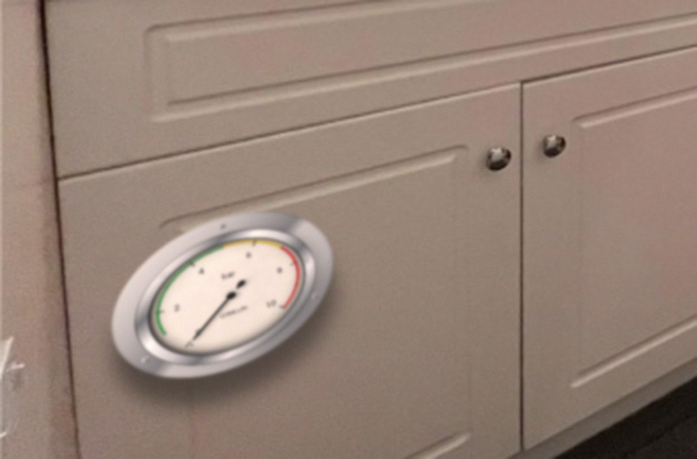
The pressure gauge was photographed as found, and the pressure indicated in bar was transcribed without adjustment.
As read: 0 bar
